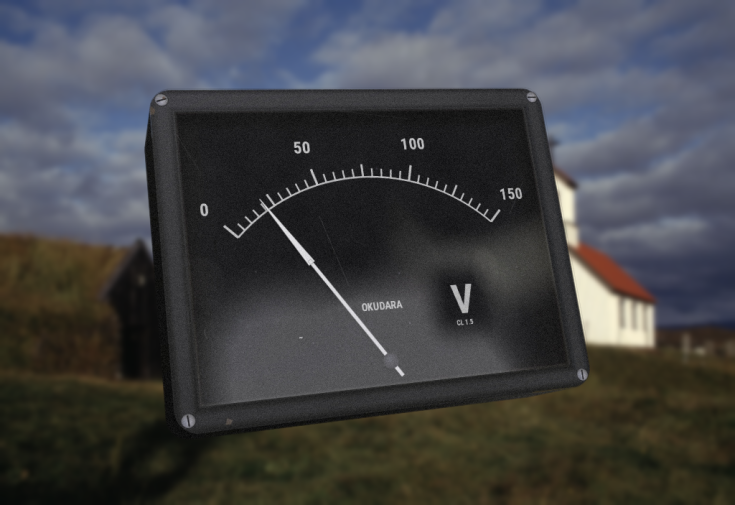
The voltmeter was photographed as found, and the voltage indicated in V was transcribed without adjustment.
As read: 20 V
